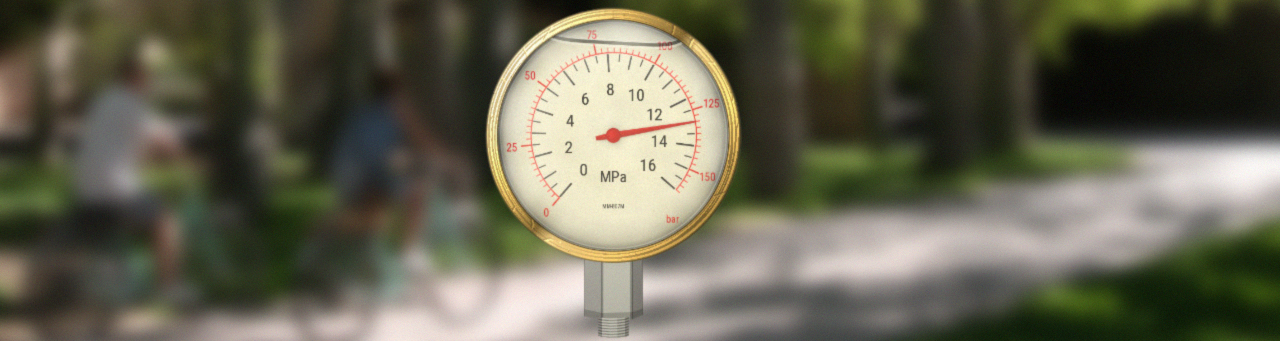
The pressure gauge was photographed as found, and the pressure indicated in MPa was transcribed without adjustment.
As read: 13 MPa
